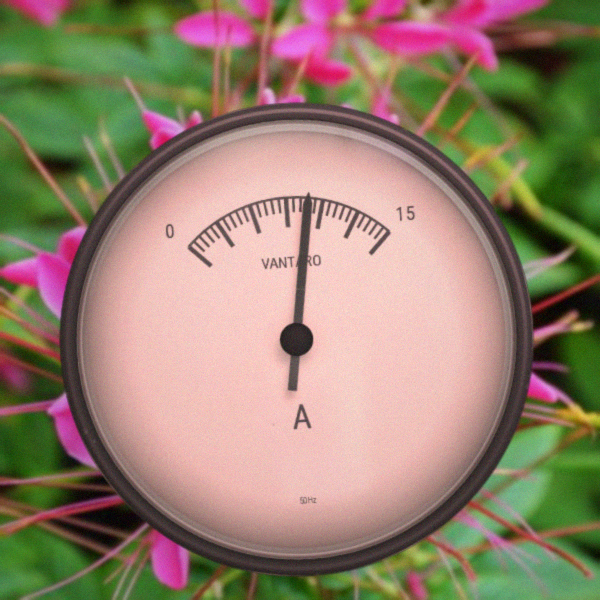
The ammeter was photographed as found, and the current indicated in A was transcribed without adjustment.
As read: 9 A
